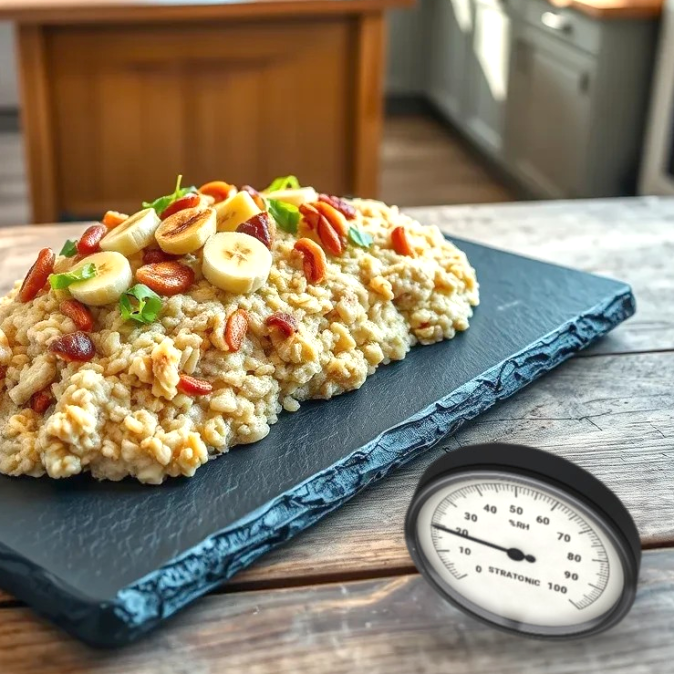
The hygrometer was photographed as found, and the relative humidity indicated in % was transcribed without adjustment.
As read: 20 %
